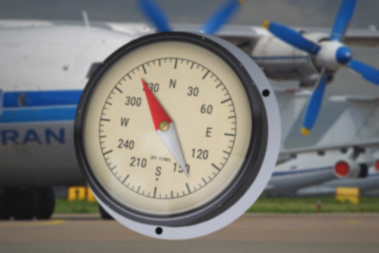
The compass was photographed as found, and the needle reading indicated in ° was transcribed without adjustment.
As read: 325 °
